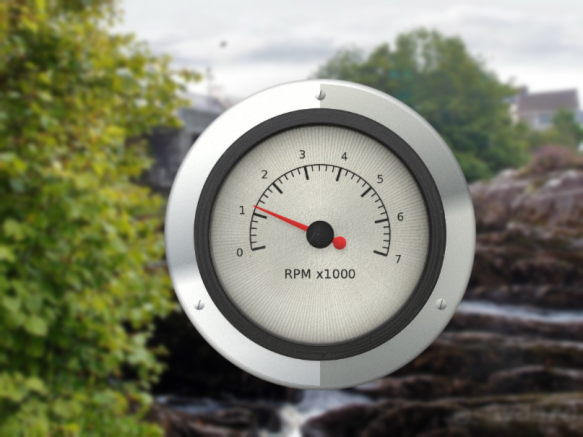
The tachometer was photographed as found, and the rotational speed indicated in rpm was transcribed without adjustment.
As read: 1200 rpm
